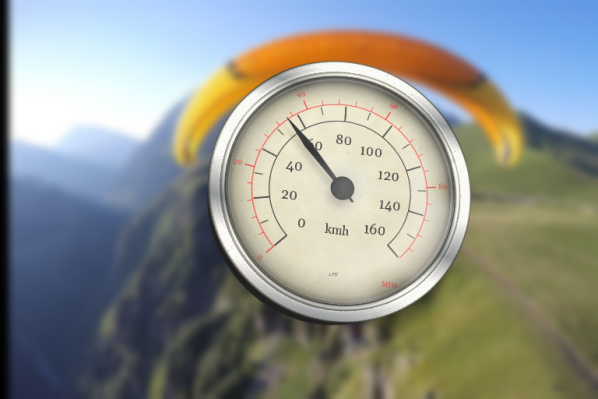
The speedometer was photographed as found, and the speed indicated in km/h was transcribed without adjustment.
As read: 55 km/h
